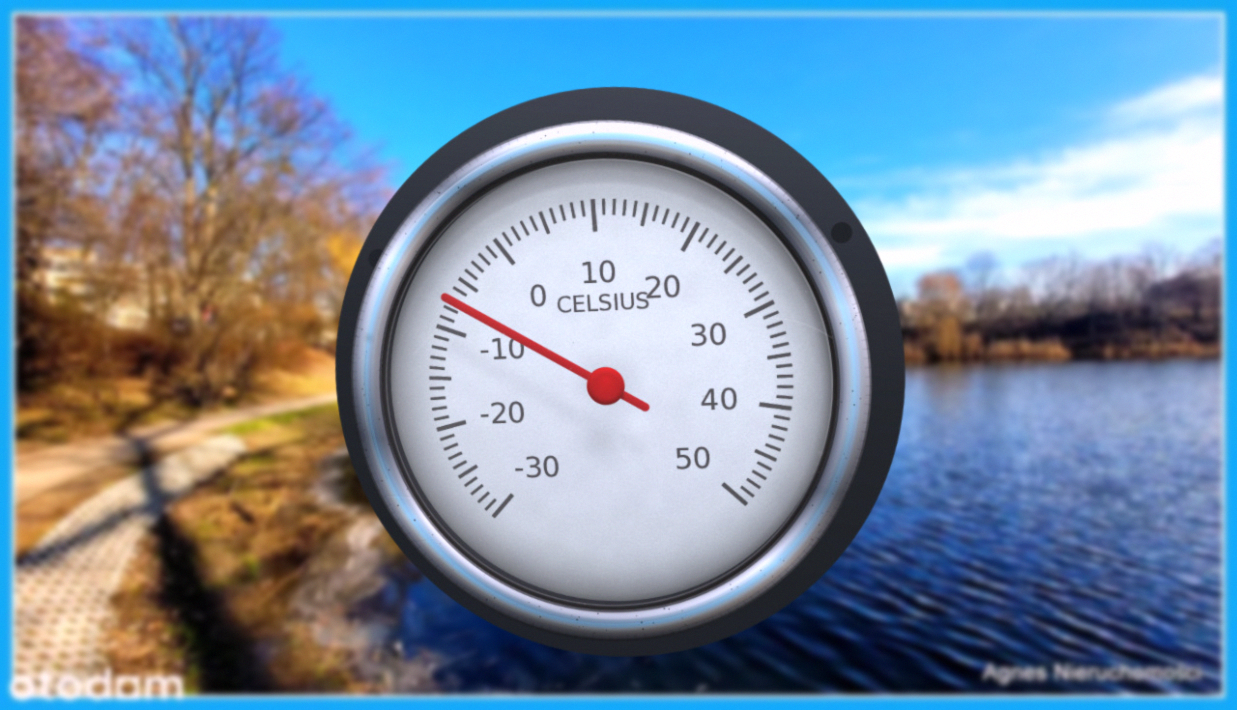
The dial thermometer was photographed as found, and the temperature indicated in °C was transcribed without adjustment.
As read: -7 °C
